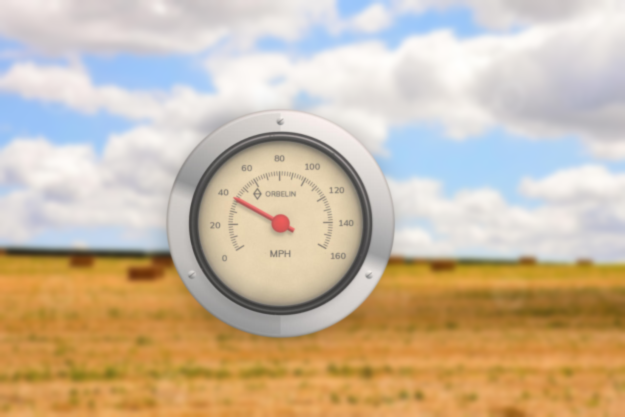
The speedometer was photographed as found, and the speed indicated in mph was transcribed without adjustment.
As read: 40 mph
